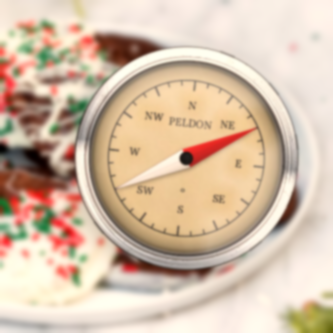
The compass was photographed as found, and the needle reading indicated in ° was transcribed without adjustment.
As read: 60 °
